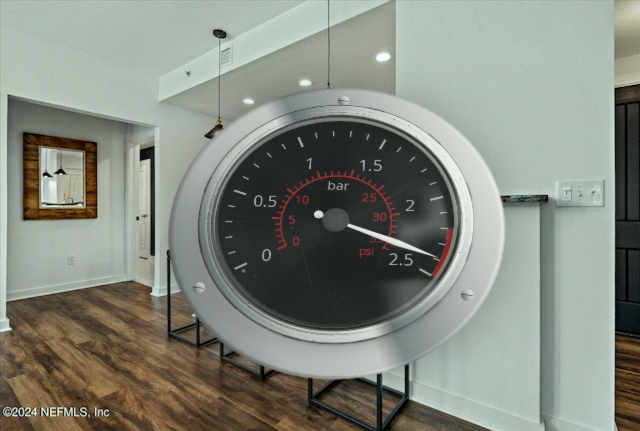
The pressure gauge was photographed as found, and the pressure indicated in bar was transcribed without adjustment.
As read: 2.4 bar
